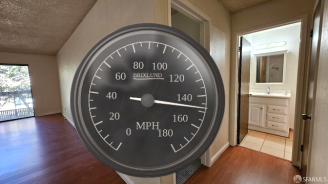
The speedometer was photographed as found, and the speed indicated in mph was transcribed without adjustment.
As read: 147.5 mph
